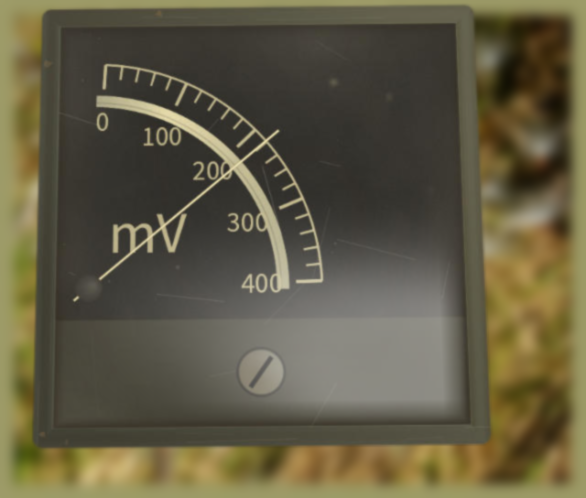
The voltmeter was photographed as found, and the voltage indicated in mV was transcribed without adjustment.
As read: 220 mV
